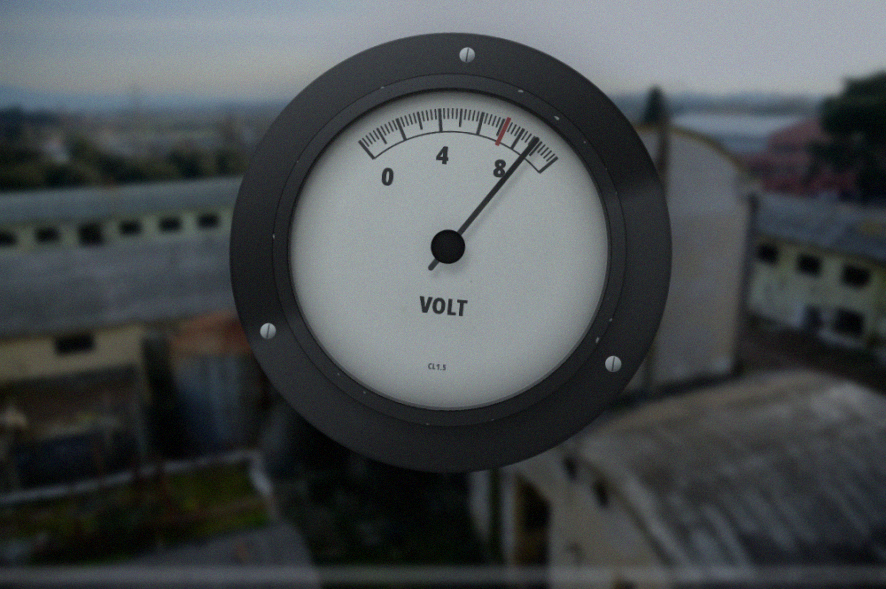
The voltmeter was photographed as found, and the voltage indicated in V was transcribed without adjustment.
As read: 8.8 V
